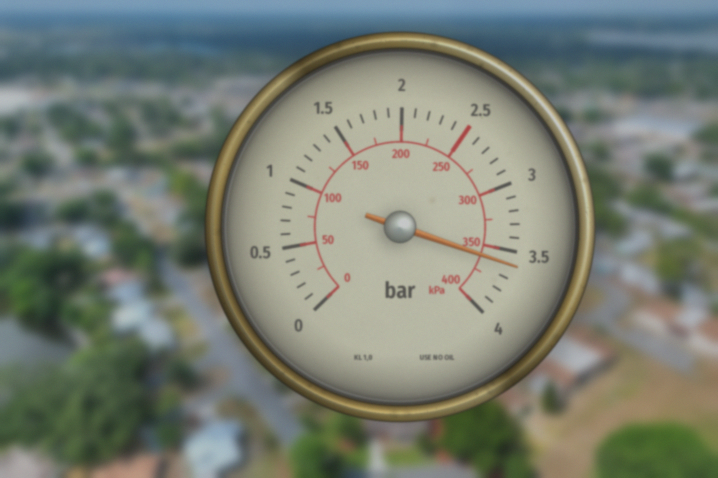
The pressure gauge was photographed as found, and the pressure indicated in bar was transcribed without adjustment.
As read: 3.6 bar
